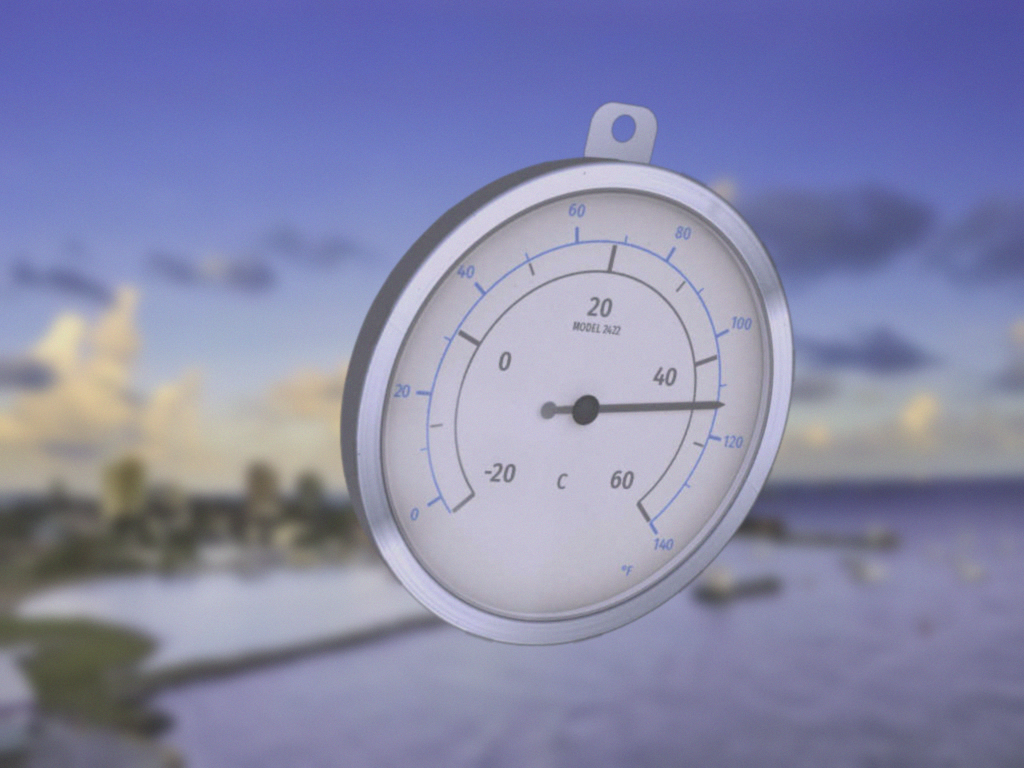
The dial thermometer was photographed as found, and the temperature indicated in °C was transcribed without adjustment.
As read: 45 °C
